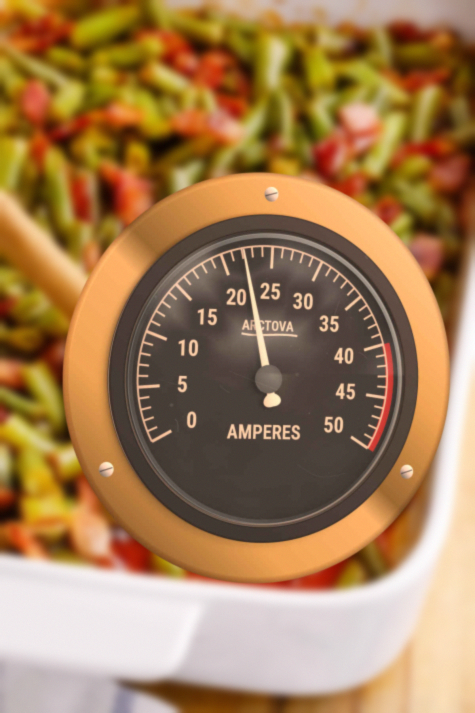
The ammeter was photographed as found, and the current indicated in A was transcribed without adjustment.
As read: 22 A
